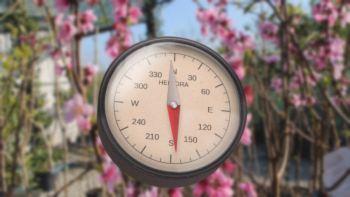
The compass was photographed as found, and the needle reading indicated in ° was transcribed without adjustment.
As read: 175 °
